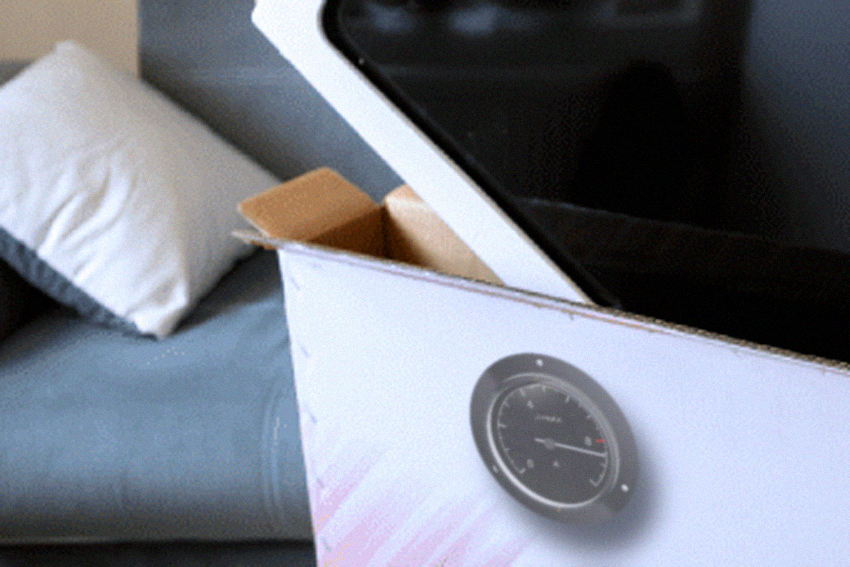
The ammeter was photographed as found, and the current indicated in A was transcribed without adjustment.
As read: 8.5 A
